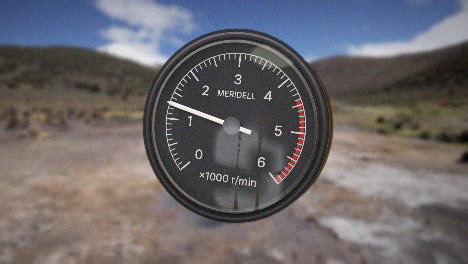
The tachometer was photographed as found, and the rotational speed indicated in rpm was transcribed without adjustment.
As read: 1300 rpm
